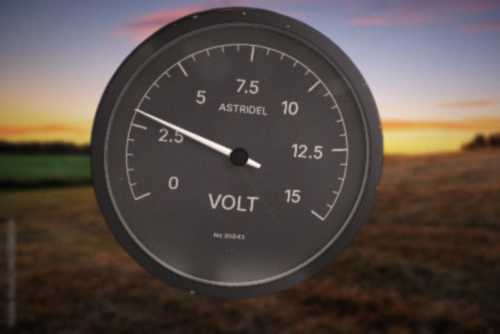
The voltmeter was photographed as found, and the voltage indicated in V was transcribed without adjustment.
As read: 3 V
